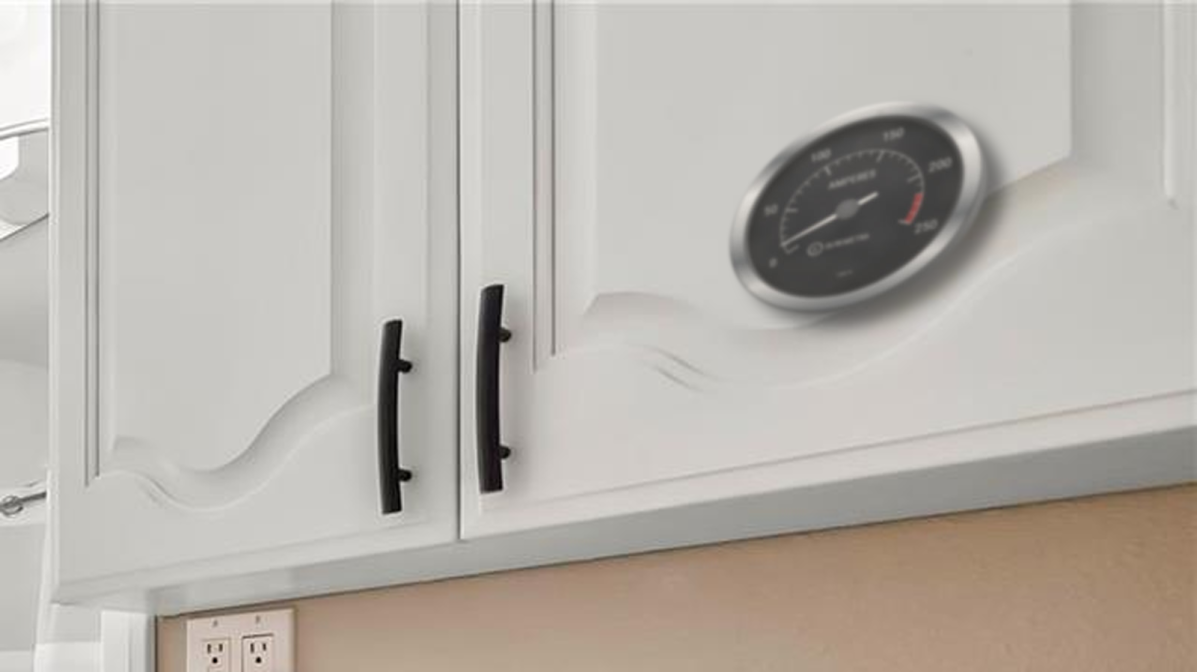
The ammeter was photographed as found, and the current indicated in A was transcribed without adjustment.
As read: 10 A
